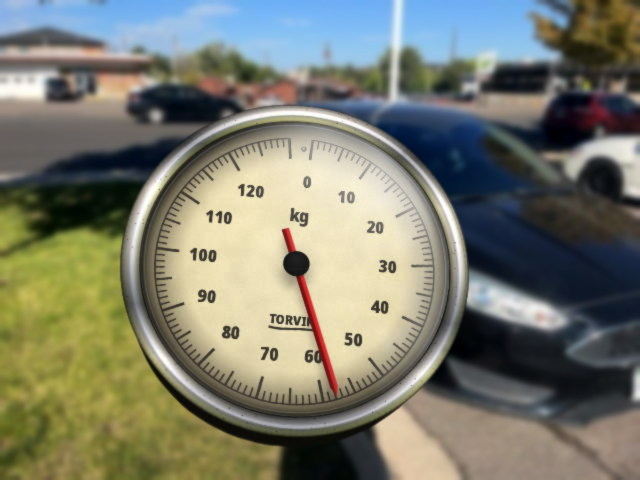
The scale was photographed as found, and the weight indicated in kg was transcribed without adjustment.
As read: 58 kg
